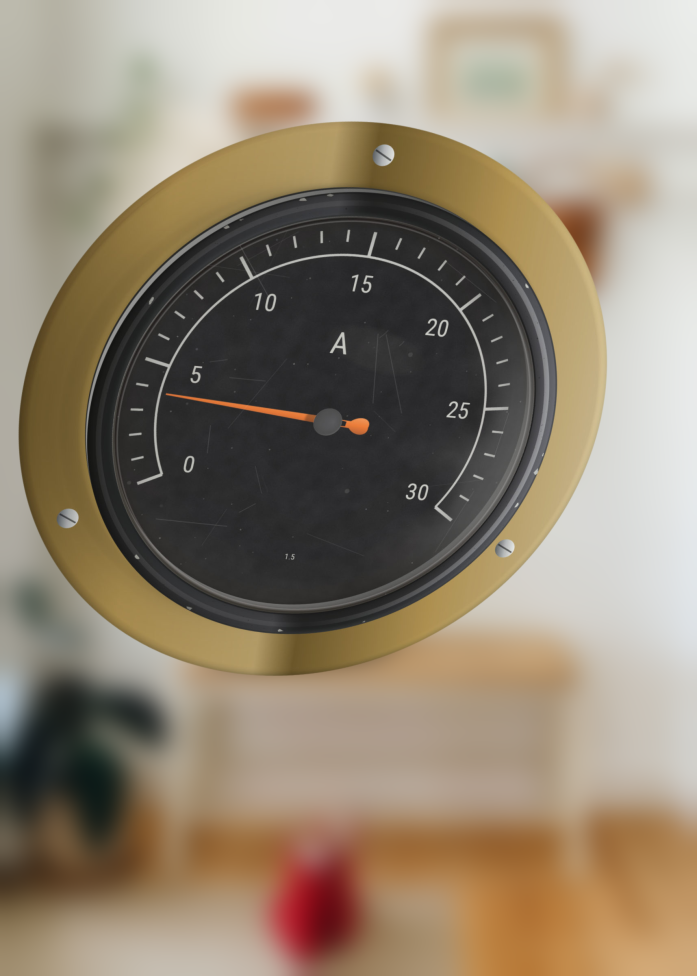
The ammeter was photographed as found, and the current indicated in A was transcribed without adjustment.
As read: 4 A
